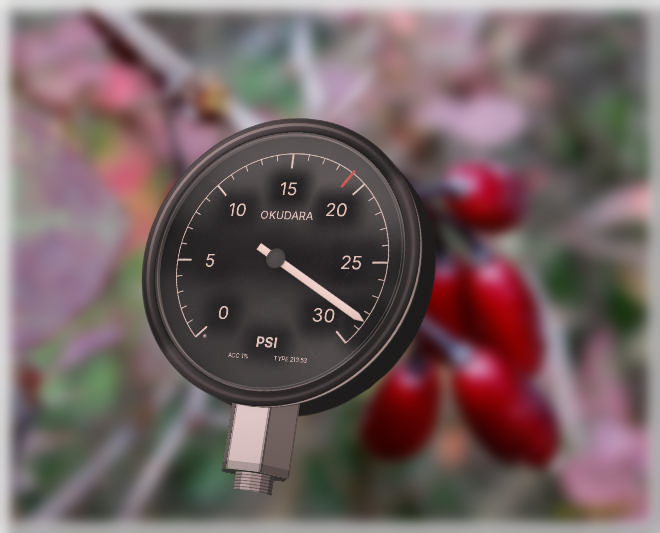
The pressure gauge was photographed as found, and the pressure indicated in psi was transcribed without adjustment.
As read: 28.5 psi
